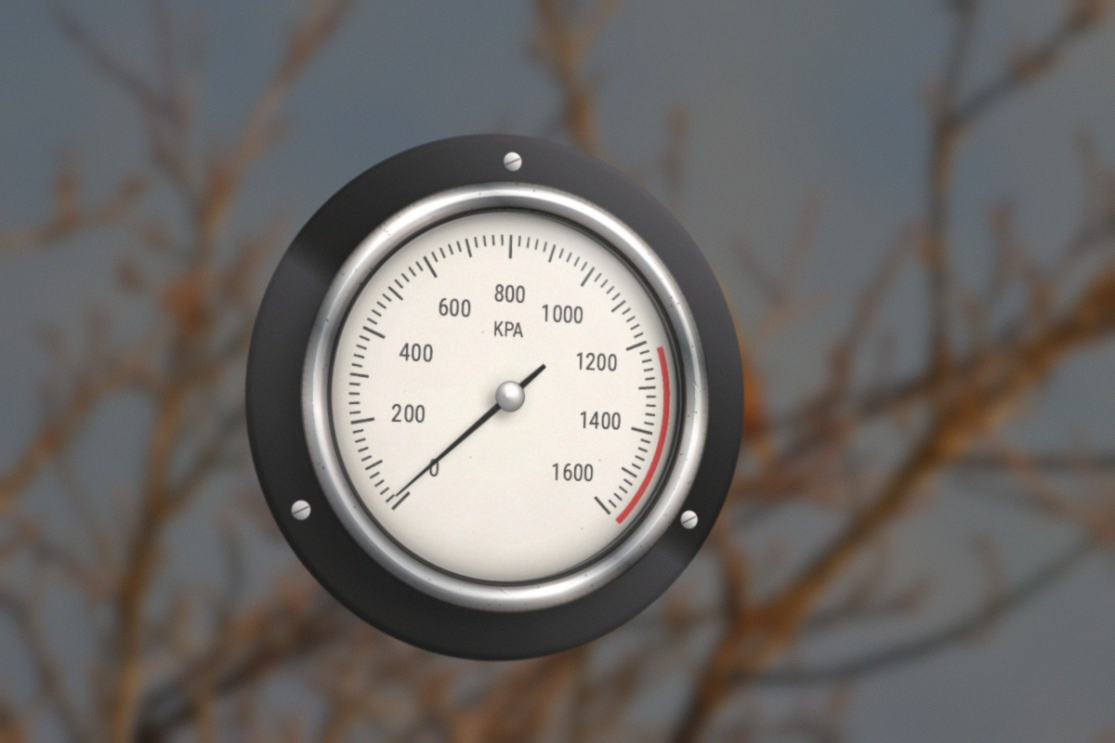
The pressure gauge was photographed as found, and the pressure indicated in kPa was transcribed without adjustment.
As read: 20 kPa
